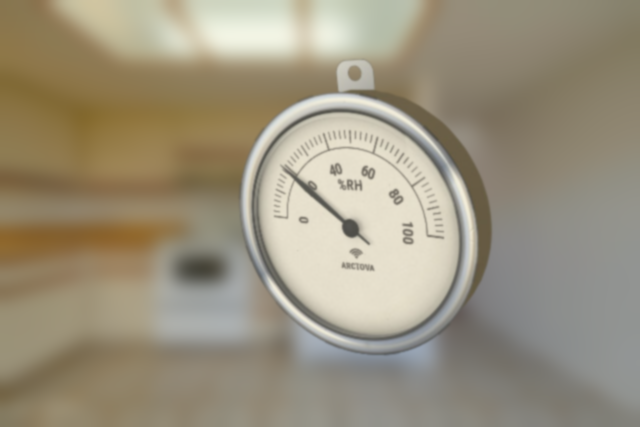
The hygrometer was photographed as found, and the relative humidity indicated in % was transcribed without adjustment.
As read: 20 %
